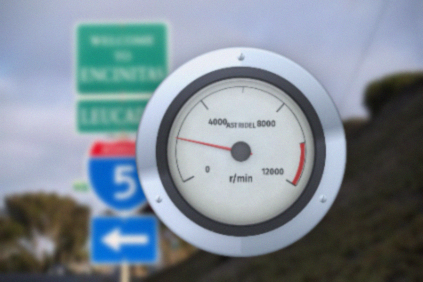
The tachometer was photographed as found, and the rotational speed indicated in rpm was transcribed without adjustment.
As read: 2000 rpm
